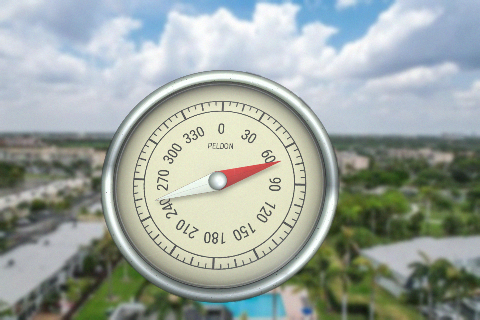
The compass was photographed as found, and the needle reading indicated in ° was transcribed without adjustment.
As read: 70 °
